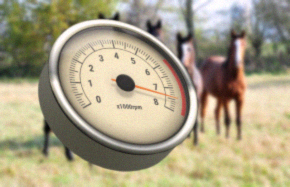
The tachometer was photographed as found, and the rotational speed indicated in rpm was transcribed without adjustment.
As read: 7500 rpm
